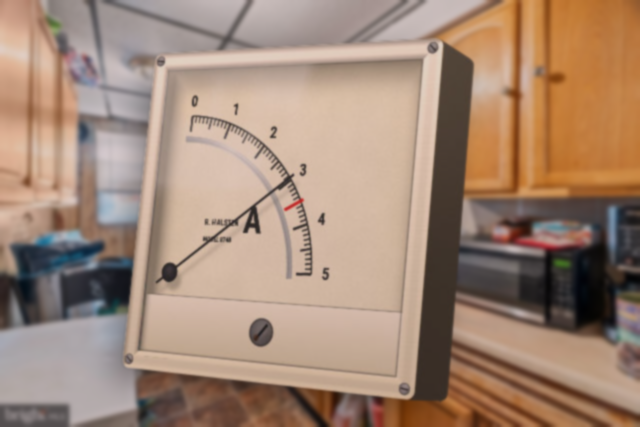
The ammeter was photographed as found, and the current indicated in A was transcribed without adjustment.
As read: 3 A
